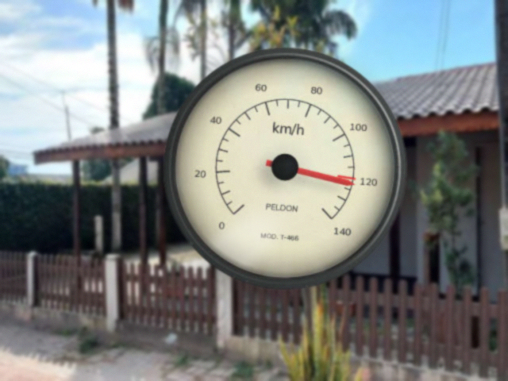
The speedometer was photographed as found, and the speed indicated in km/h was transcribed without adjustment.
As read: 122.5 km/h
